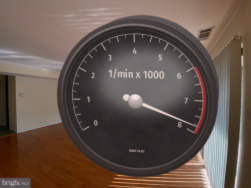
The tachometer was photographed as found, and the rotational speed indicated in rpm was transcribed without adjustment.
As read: 7750 rpm
